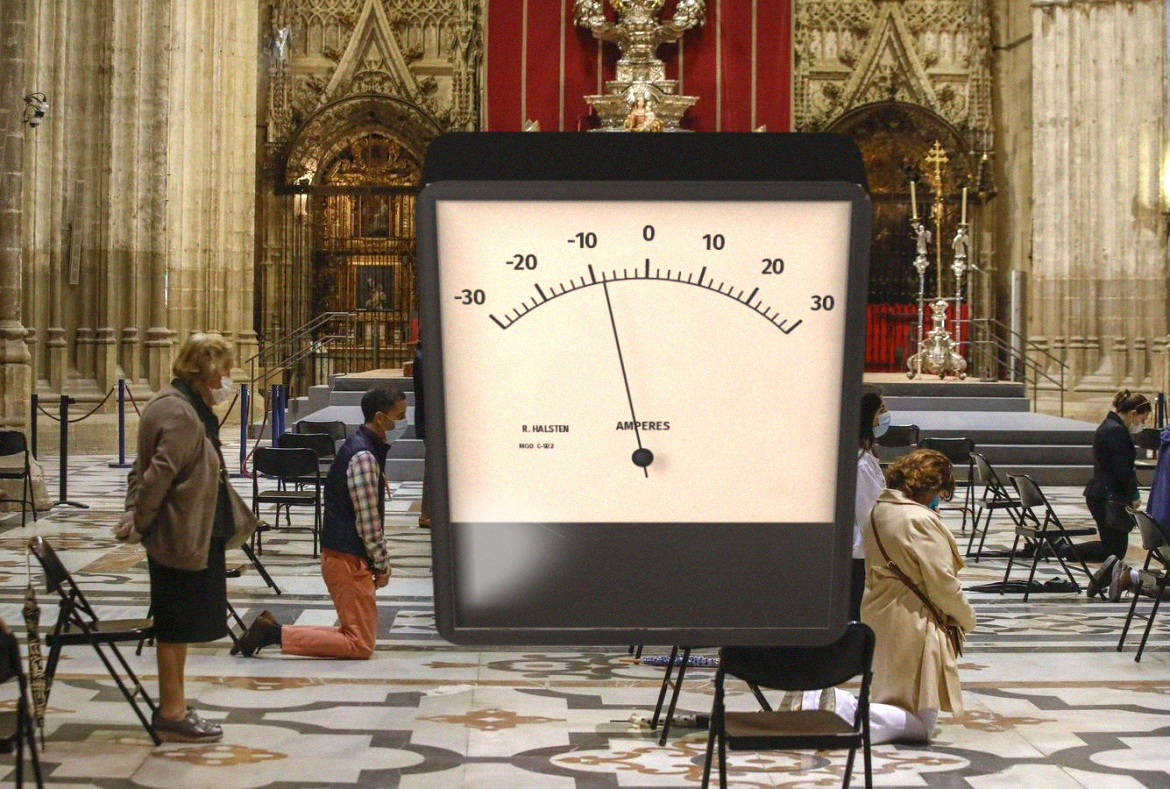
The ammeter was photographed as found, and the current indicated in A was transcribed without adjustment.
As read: -8 A
